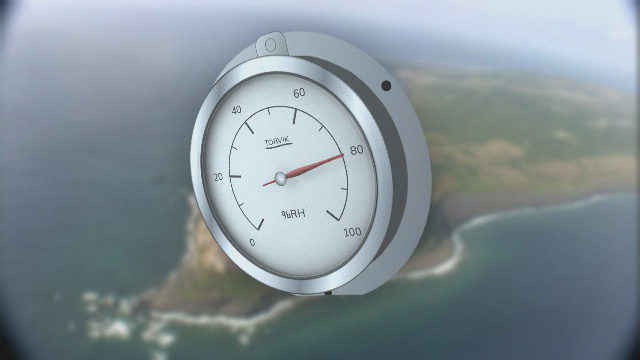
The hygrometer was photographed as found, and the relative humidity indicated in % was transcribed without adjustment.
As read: 80 %
